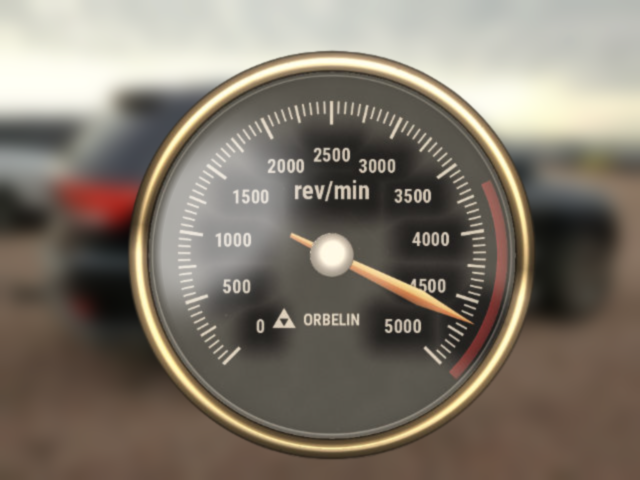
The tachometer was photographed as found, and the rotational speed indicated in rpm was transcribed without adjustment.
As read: 4650 rpm
